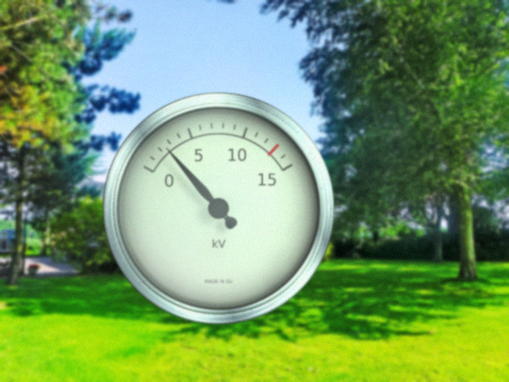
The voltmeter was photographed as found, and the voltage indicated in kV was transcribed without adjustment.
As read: 2.5 kV
